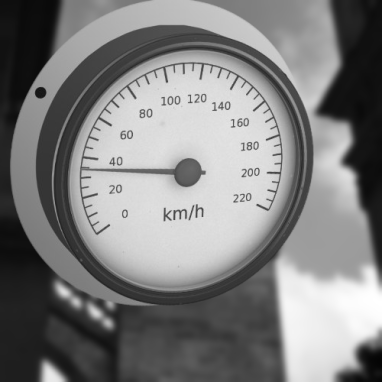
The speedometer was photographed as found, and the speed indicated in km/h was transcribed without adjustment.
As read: 35 km/h
